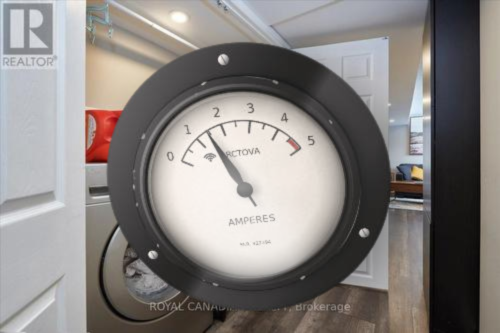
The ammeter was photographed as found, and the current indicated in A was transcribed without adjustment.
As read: 1.5 A
